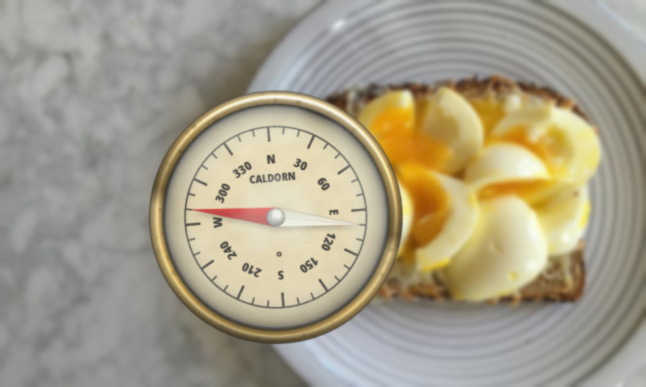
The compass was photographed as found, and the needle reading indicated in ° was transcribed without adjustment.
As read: 280 °
